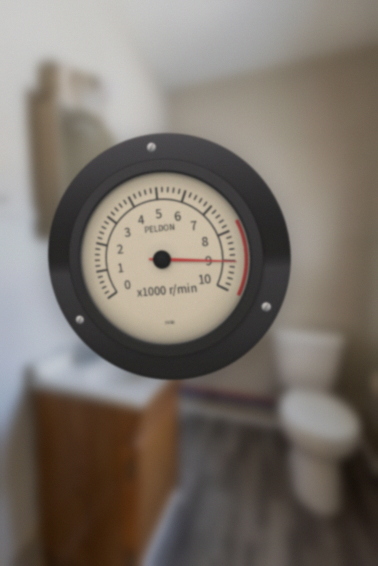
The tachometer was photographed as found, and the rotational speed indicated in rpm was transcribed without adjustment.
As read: 9000 rpm
